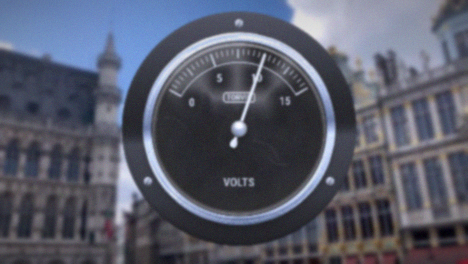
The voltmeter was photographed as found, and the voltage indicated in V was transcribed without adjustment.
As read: 10 V
